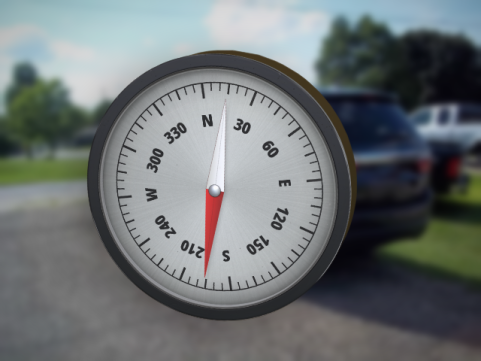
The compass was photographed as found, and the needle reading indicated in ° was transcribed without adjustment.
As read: 195 °
